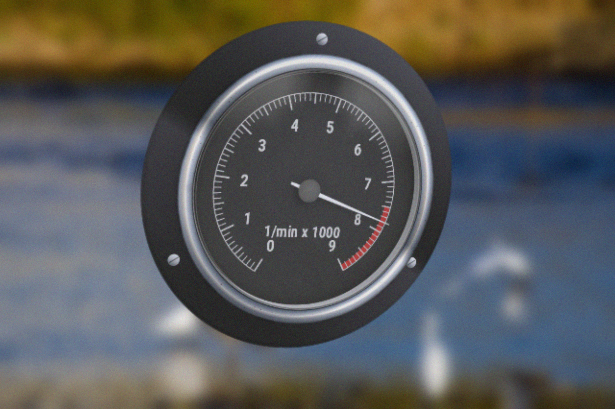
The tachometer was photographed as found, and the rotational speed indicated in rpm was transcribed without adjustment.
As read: 7800 rpm
